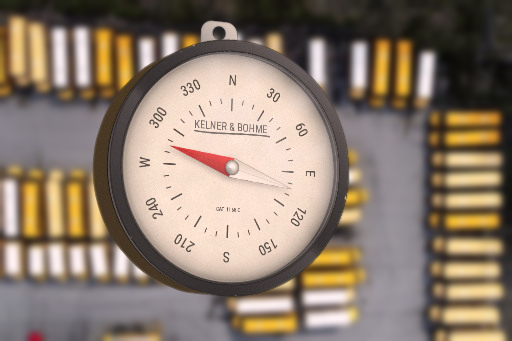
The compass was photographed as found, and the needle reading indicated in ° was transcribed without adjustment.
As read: 285 °
